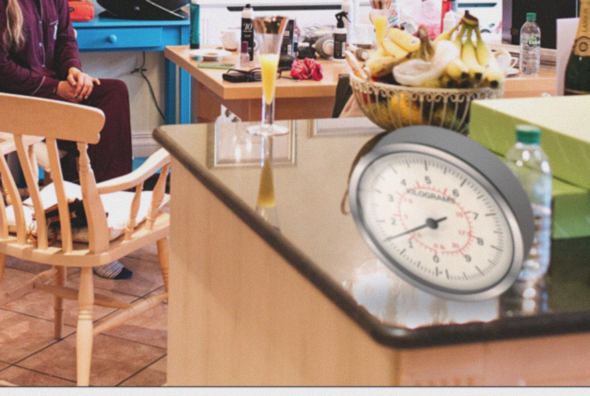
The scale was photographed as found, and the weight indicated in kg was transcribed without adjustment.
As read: 1.5 kg
